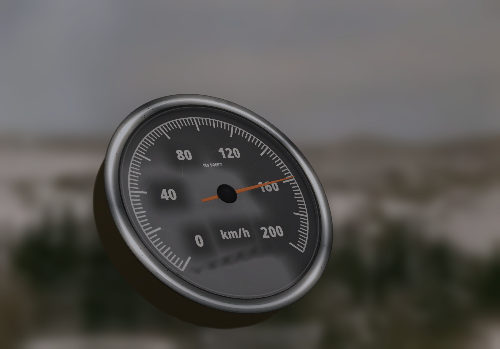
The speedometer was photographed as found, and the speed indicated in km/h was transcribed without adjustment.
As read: 160 km/h
